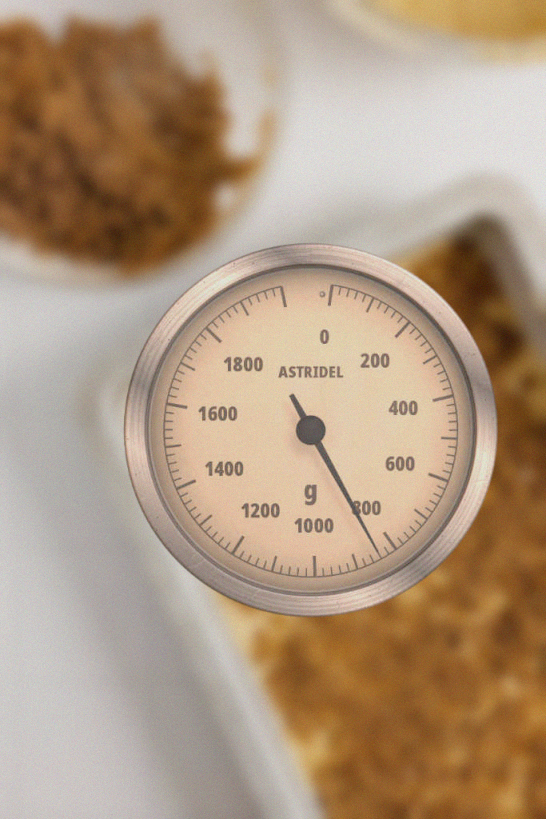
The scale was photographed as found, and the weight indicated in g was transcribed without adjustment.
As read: 840 g
